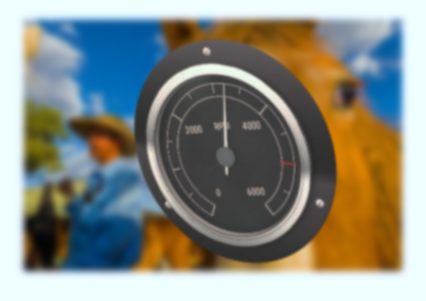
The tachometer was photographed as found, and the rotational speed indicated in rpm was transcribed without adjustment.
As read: 3250 rpm
